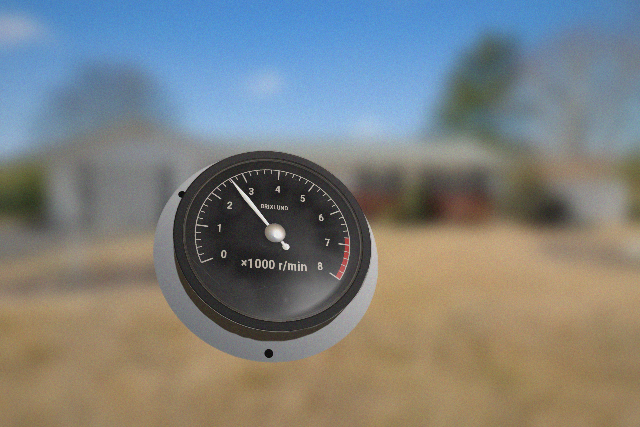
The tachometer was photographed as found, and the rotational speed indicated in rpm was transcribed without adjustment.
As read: 2600 rpm
